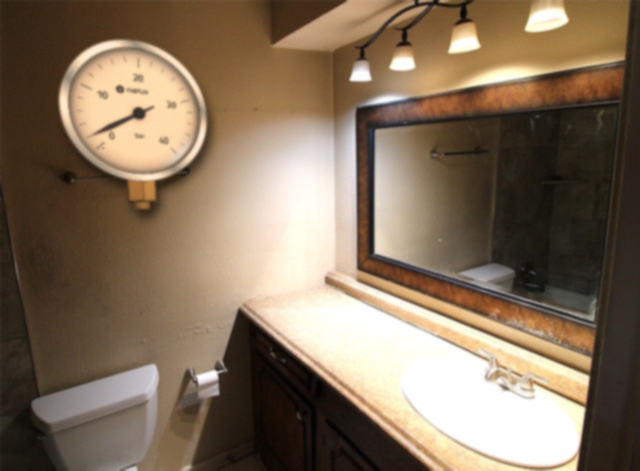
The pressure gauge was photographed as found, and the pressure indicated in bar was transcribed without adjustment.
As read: 2 bar
